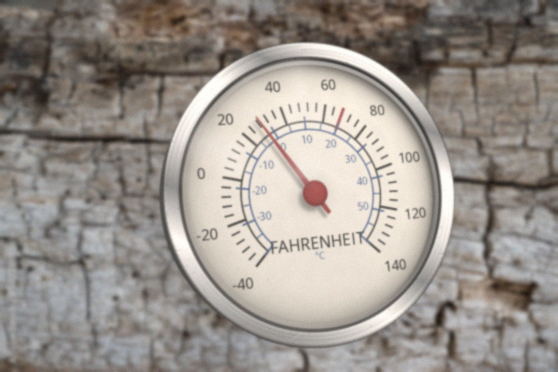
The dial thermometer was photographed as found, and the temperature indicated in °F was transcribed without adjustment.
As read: 28 °F
